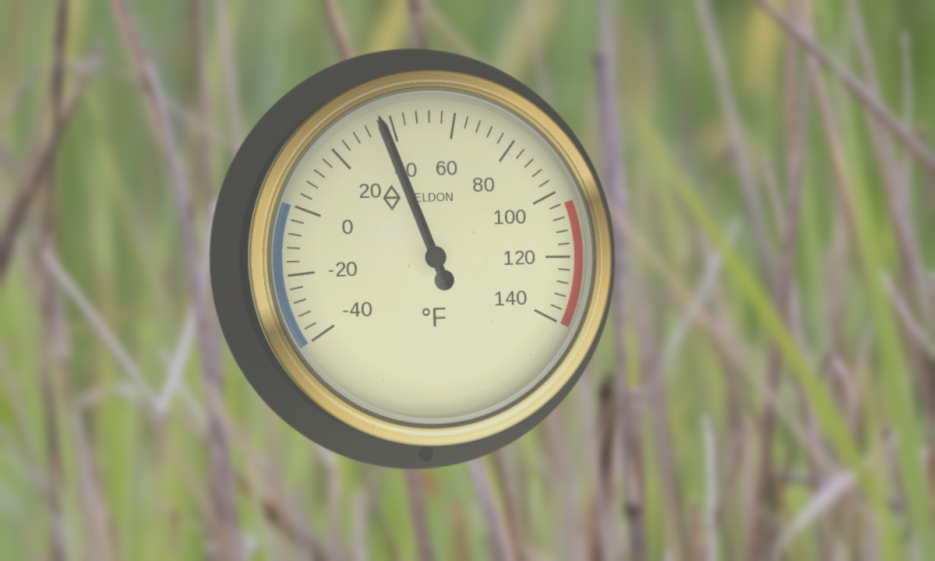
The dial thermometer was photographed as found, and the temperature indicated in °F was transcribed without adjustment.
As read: 36 °F
